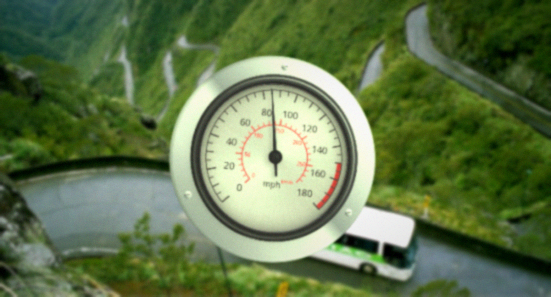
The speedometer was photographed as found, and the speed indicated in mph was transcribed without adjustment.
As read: 85 mph
